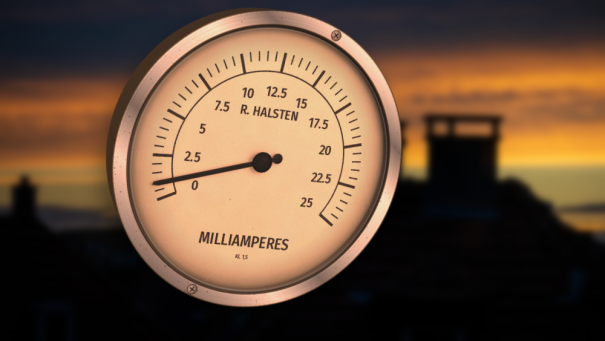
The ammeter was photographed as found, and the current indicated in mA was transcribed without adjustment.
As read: 1 mA
